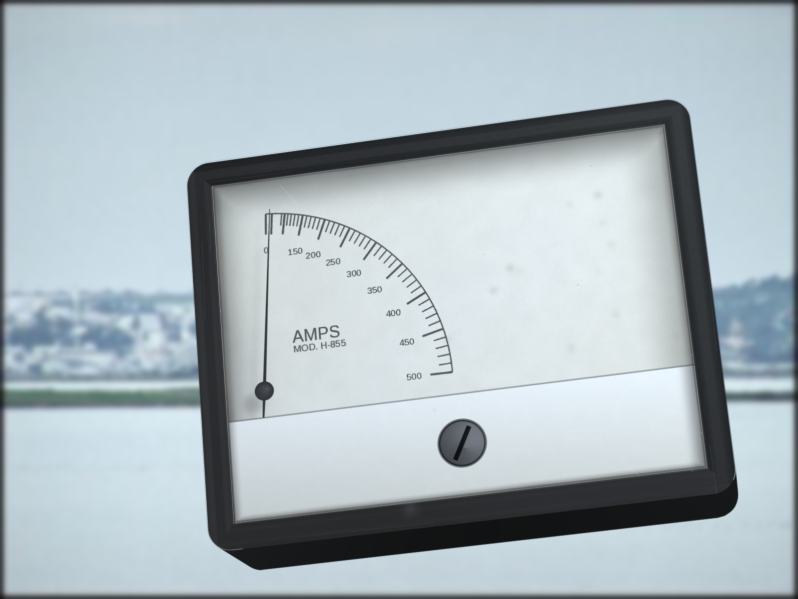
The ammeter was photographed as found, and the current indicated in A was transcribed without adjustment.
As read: 50 A
